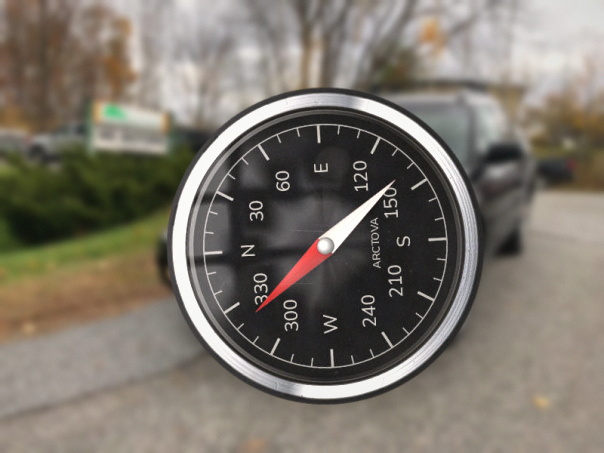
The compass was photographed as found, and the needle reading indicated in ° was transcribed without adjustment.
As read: 320 °
